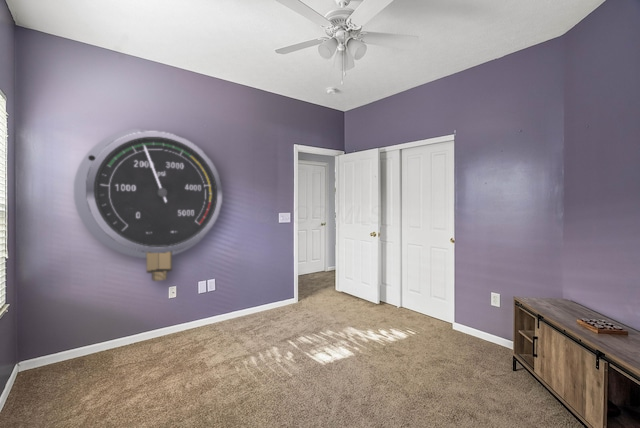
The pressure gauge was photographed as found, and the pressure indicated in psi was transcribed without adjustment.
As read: 2200 psi
